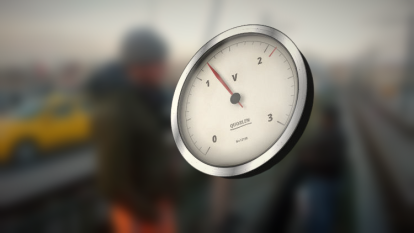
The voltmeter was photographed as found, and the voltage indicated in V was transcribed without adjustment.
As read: 1.2 V
